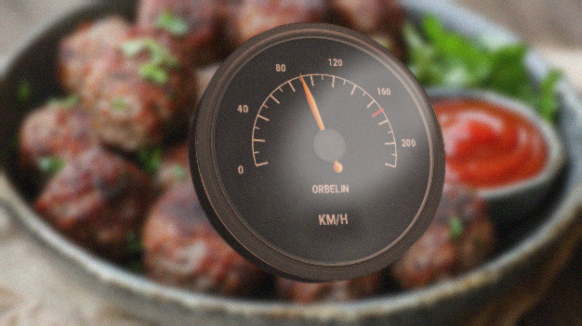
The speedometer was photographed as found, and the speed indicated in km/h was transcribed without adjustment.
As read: 90 km/h
